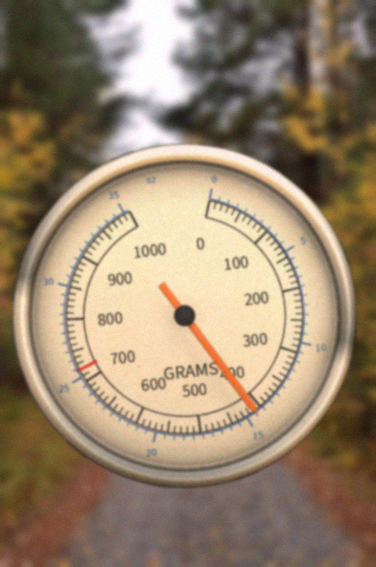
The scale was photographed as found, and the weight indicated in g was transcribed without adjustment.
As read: 410 g
